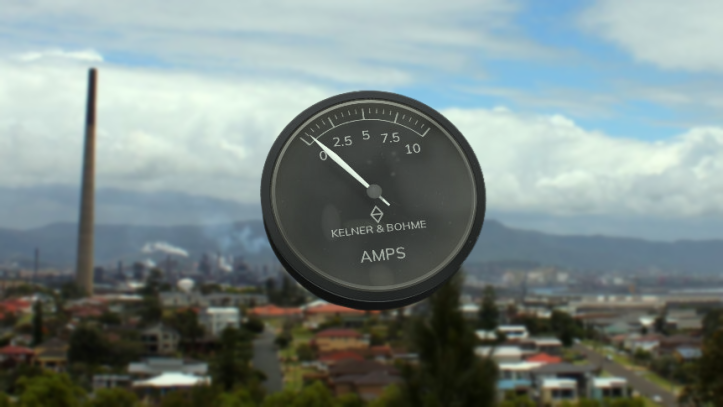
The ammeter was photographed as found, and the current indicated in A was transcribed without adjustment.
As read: 0.5 A
